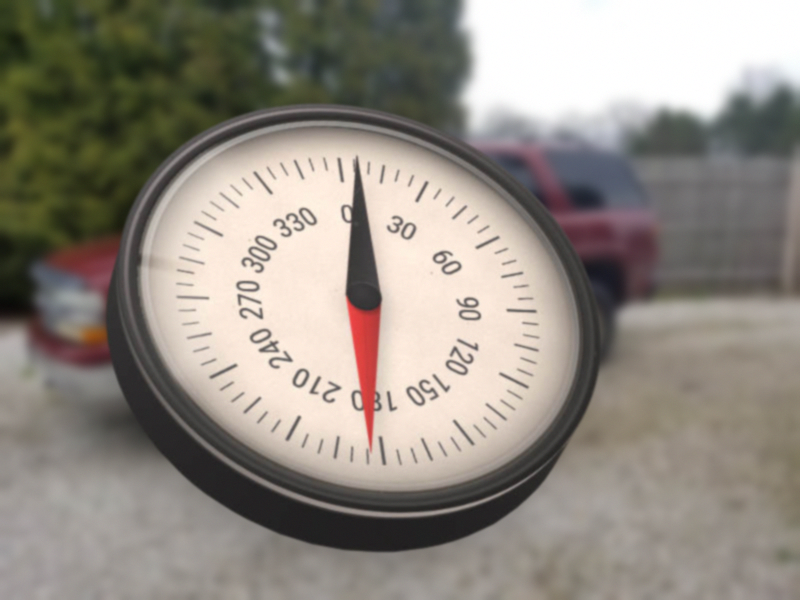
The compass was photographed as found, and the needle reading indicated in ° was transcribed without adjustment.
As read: 185 °
